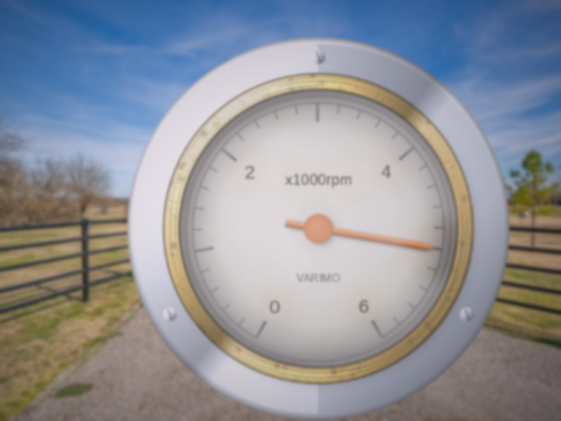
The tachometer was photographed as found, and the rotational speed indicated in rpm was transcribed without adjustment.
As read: 5000 rpm
